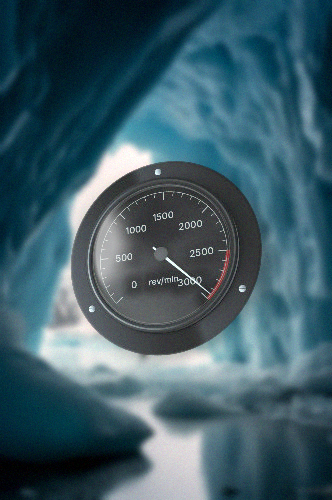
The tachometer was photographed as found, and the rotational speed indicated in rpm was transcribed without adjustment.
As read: 2950 rpm
